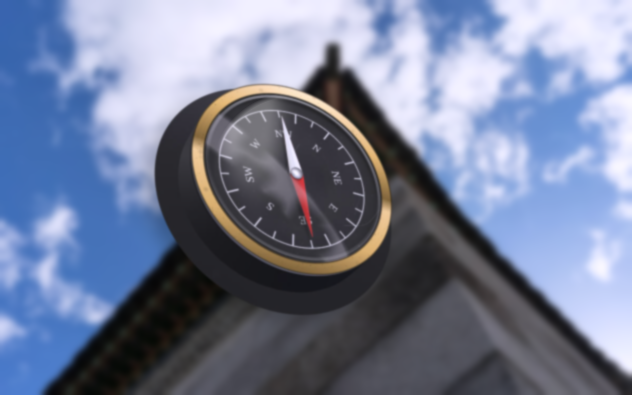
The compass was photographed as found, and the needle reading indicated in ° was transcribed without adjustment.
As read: 135 °
